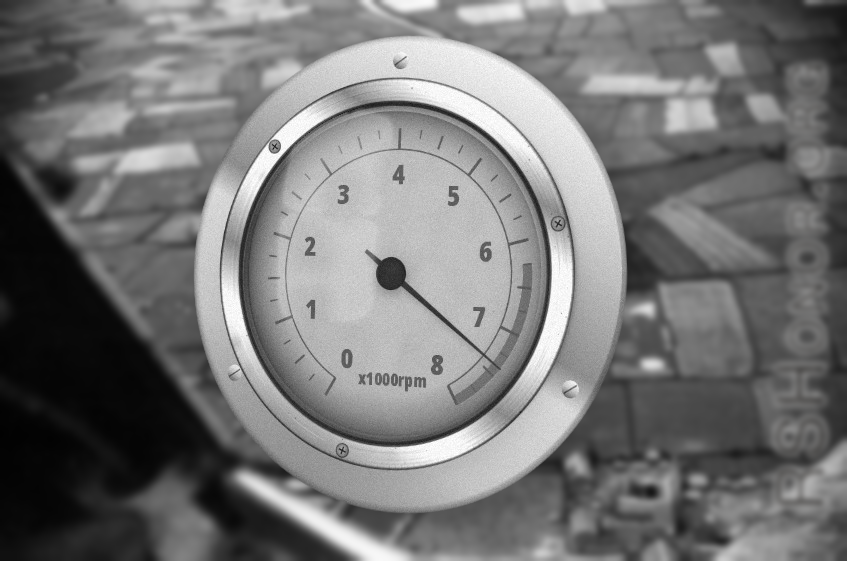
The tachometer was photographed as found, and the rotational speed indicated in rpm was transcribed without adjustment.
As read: 7375 rpm
